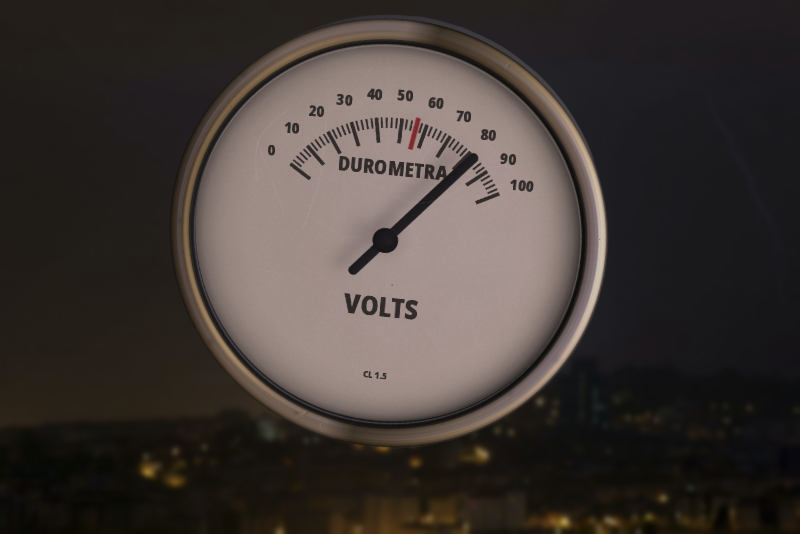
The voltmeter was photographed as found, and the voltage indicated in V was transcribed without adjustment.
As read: 82 V
